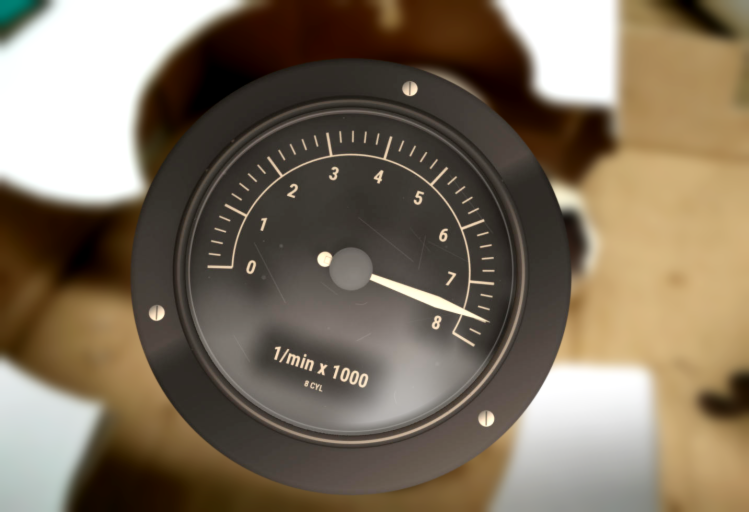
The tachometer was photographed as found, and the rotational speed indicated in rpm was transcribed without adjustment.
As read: 7600 rpm
